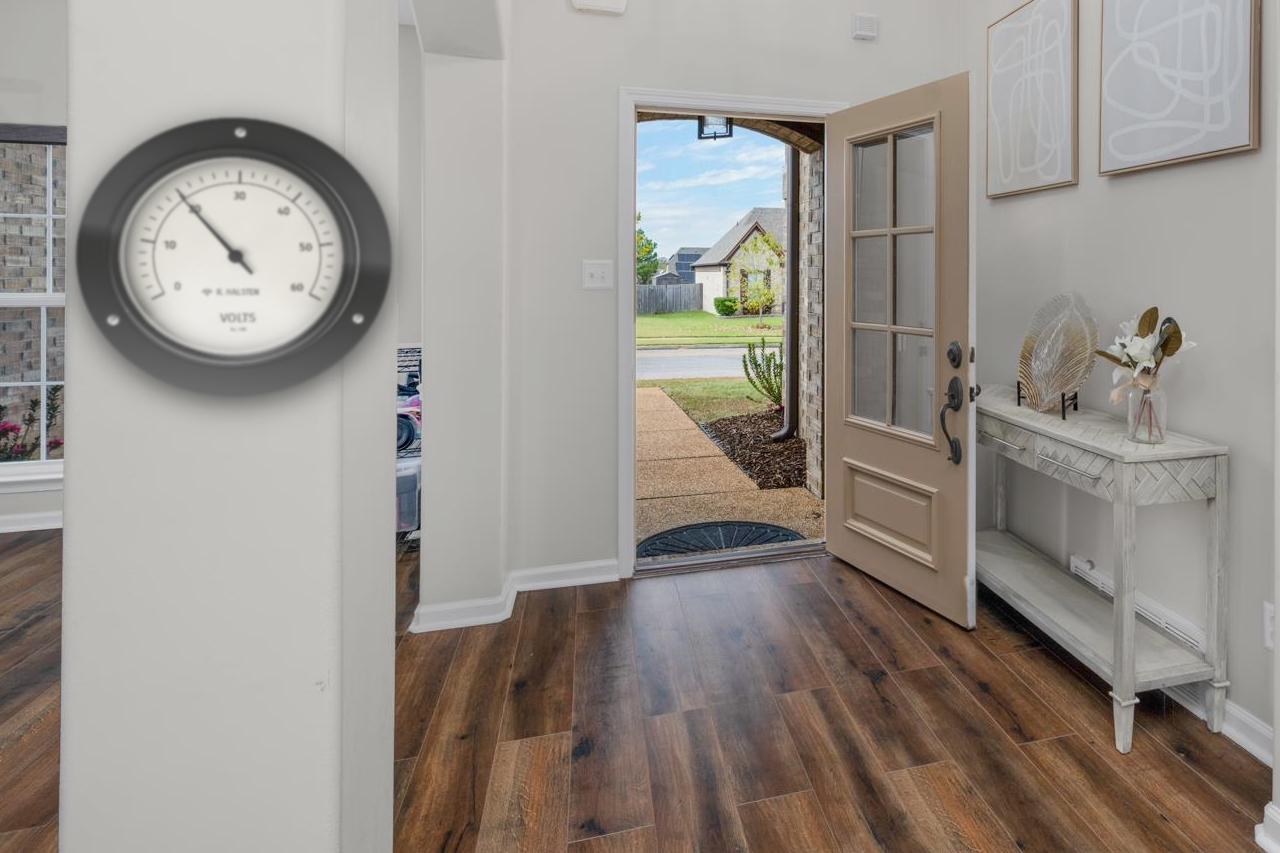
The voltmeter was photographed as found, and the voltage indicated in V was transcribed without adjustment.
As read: 20 V
